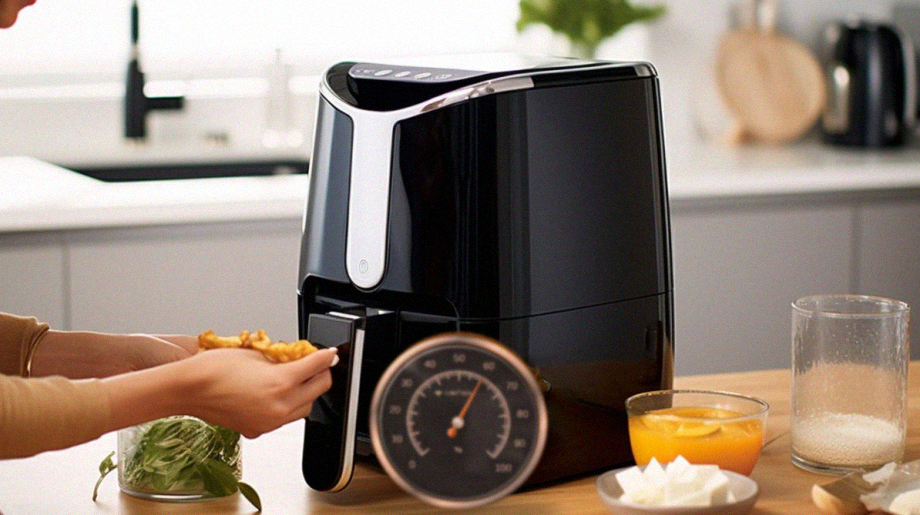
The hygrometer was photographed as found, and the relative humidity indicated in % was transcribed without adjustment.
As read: 60 %
